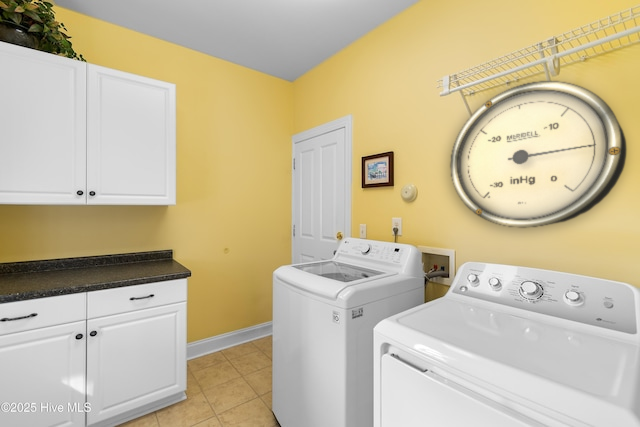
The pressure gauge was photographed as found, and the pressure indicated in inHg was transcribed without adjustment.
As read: -5 inHg
